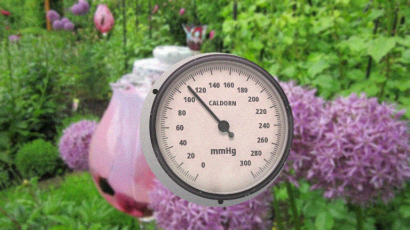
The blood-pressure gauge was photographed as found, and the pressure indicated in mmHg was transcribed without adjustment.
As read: 110 mmHg
